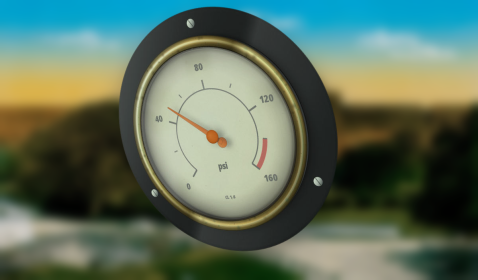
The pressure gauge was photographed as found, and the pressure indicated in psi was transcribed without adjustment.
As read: 50 psi
